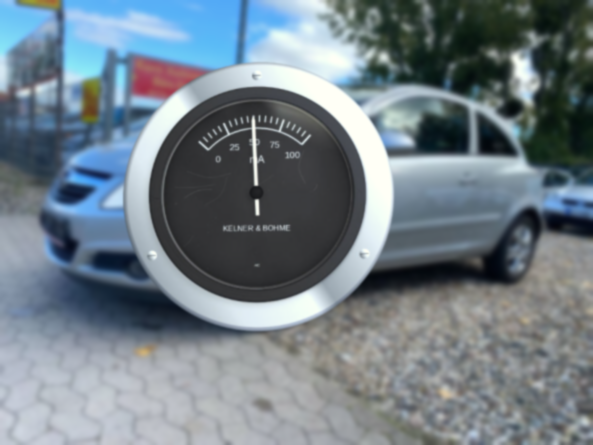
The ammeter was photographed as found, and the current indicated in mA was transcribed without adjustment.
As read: 50 mA
